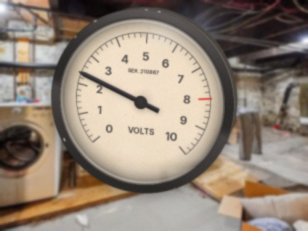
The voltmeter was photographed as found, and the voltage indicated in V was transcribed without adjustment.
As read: 2.4 V
